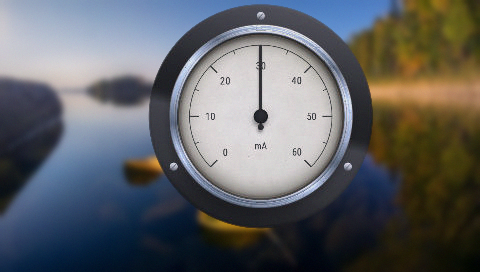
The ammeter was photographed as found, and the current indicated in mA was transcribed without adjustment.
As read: 30 mA
